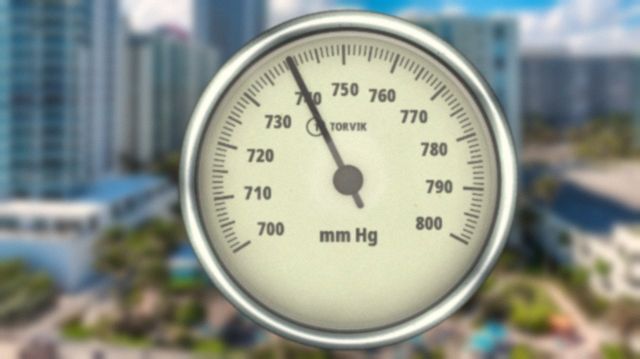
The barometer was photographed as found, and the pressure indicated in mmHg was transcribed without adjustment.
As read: 740 mmHg
